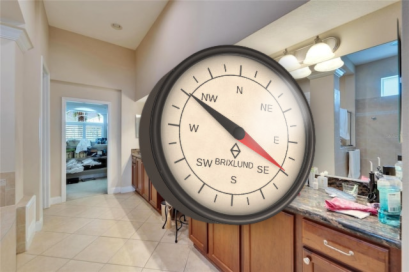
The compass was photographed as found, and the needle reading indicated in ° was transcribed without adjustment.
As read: 120 °
